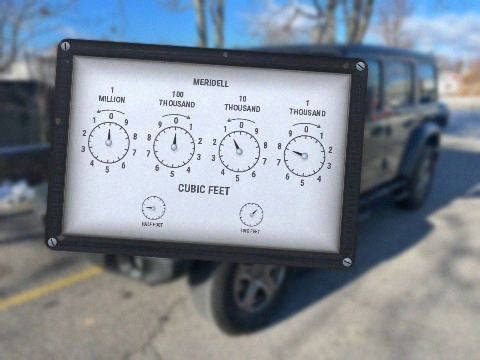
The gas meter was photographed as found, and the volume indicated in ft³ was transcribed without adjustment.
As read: 800 ft³
